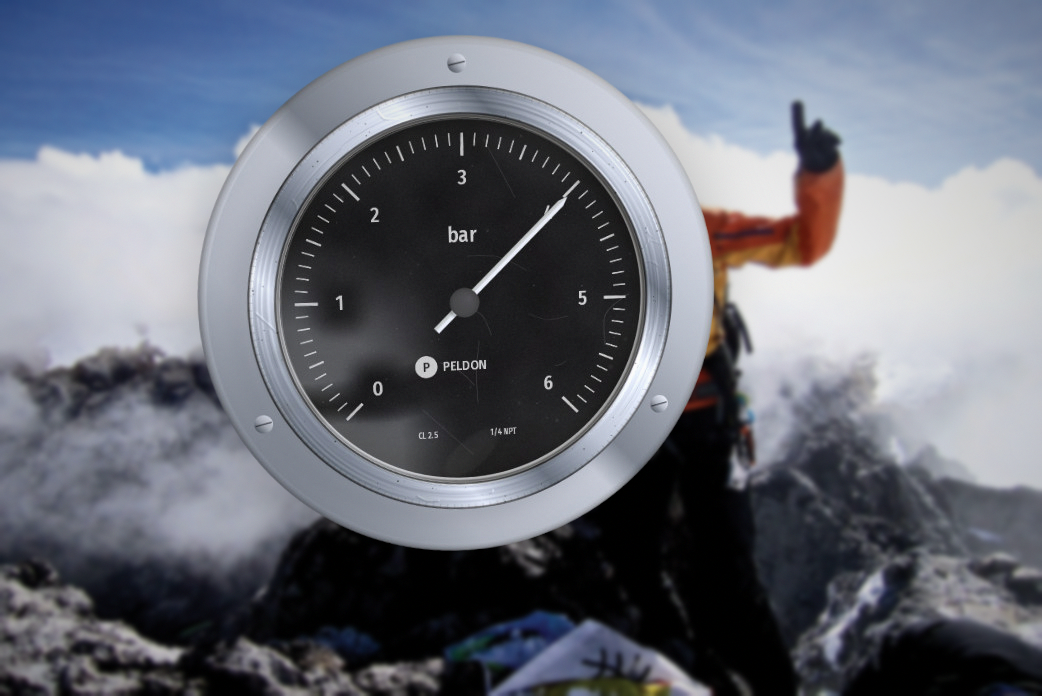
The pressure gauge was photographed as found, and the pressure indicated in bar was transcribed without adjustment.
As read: 4 bar
